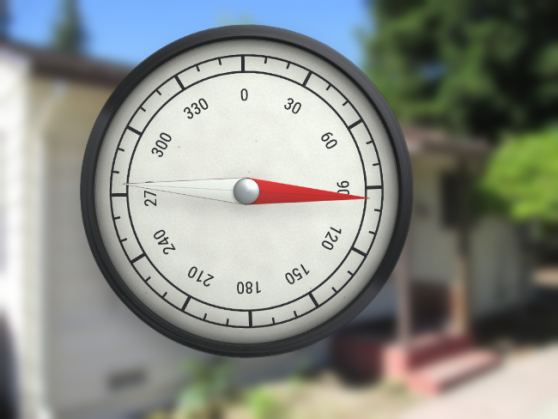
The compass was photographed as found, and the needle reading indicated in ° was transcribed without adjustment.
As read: 95 °
